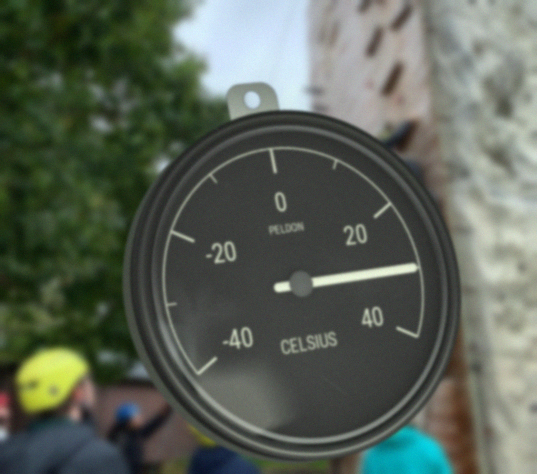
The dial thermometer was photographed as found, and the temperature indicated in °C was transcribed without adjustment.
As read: 30 °C
